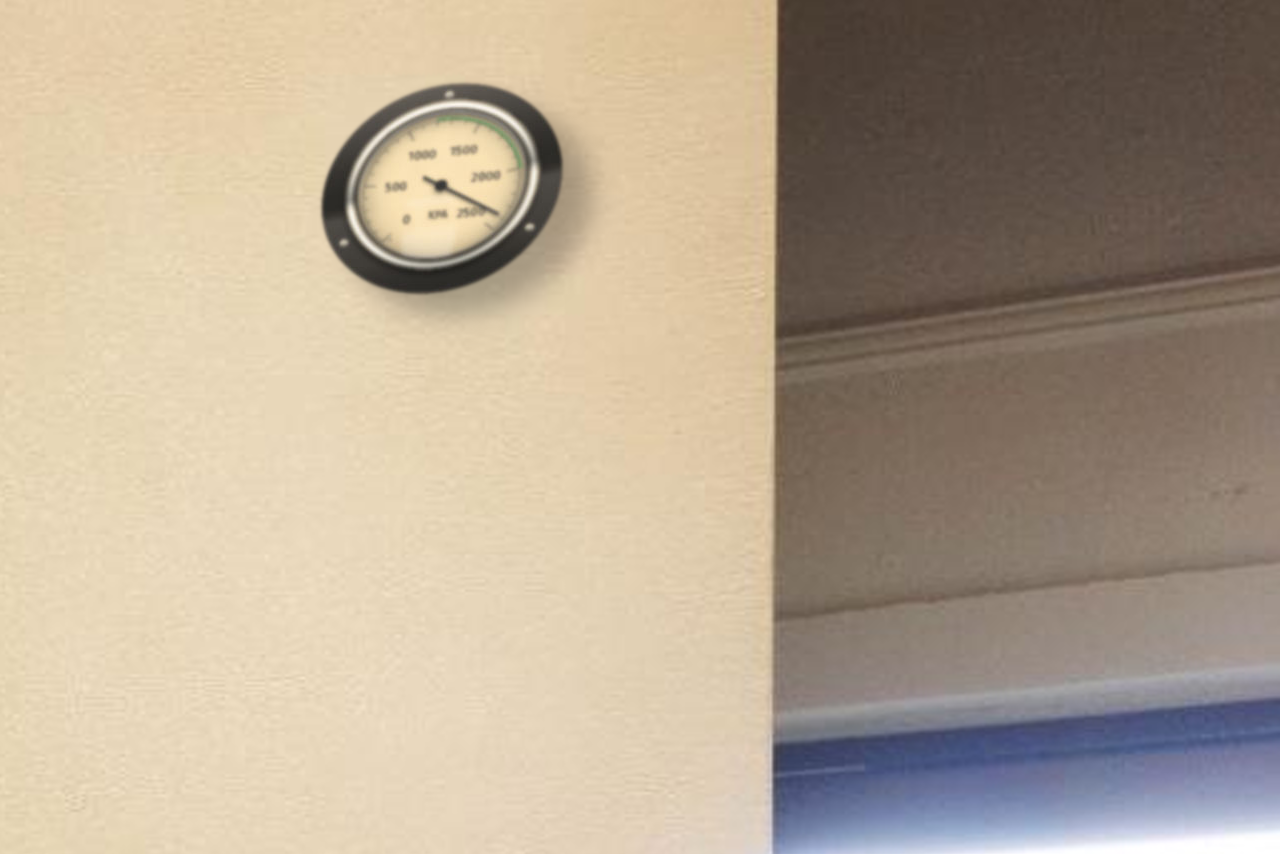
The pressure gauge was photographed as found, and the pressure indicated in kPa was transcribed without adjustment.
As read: 2400 kPa
